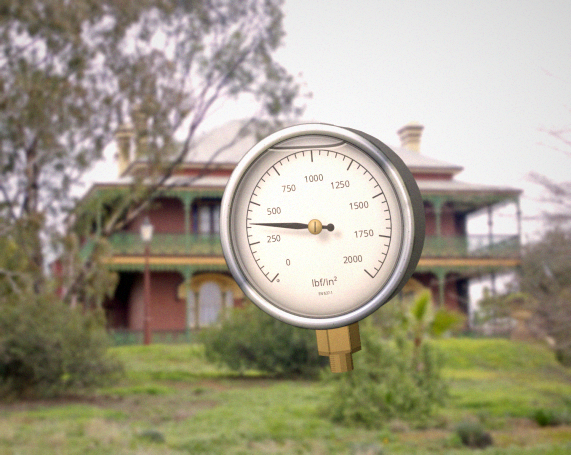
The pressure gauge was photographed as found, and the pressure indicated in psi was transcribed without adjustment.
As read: 375 psi
